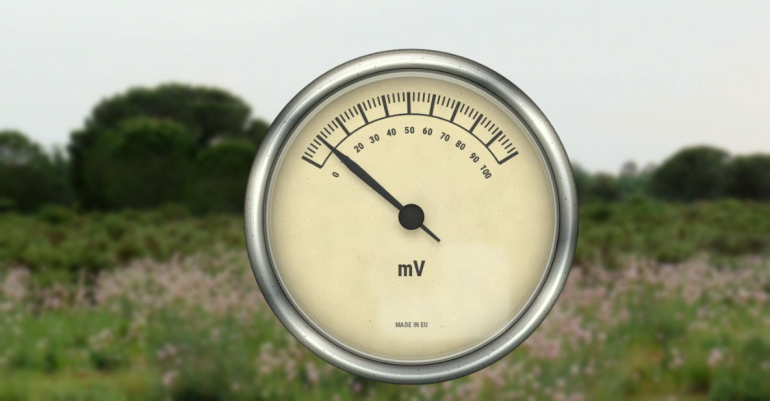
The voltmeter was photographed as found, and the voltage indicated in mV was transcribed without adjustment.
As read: 10 mV
